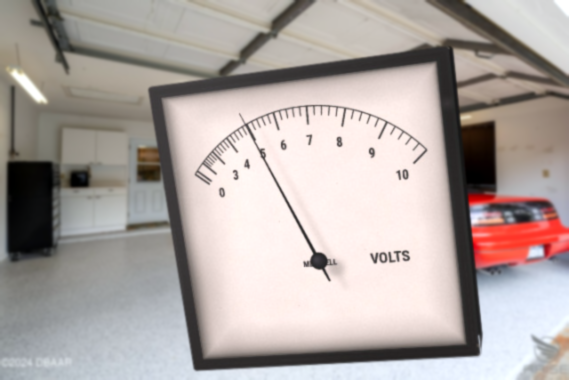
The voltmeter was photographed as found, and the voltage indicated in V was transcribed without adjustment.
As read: 5 V
